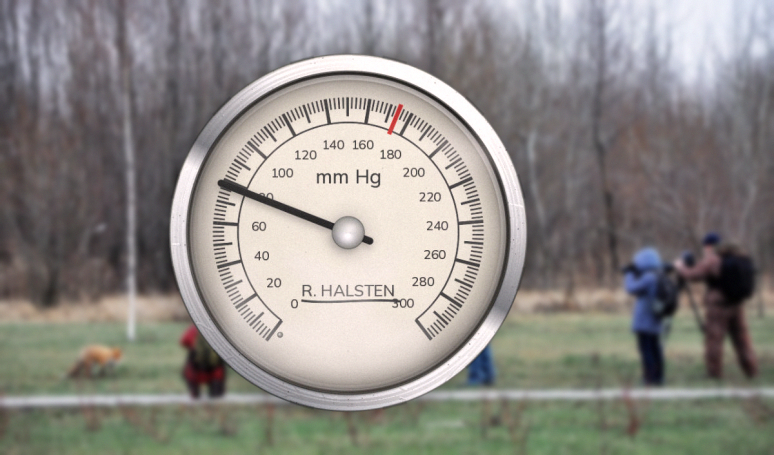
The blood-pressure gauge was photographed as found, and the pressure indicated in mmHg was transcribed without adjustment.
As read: 78 mmHg
